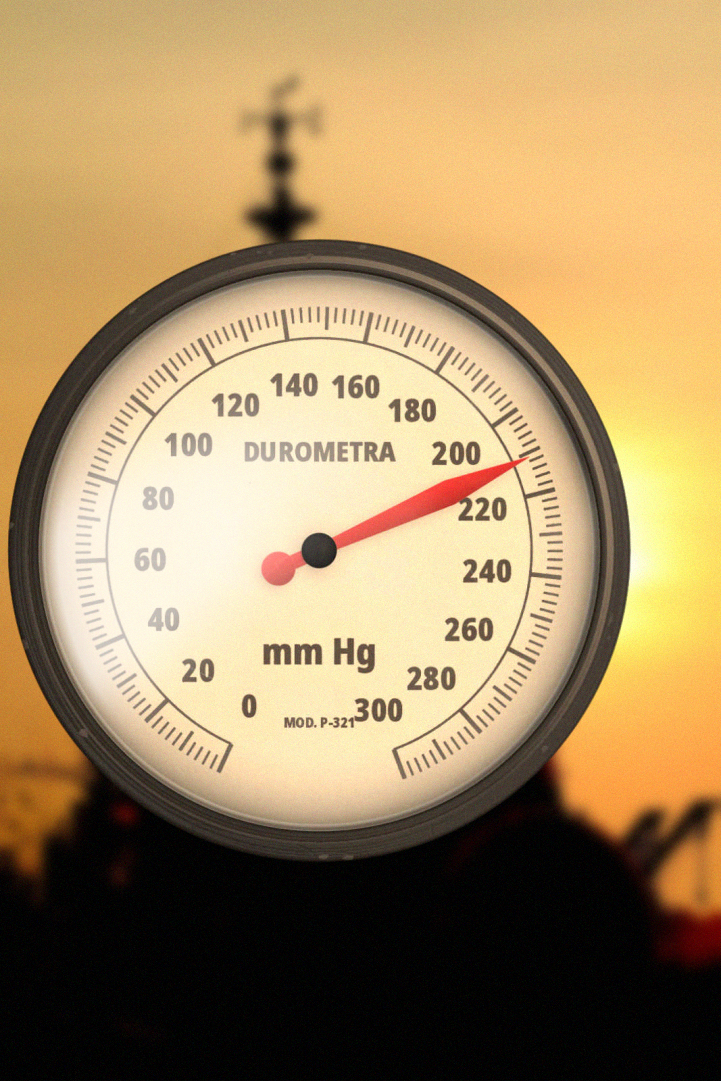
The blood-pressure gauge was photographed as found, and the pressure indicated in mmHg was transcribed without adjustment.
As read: 211 mmHg
